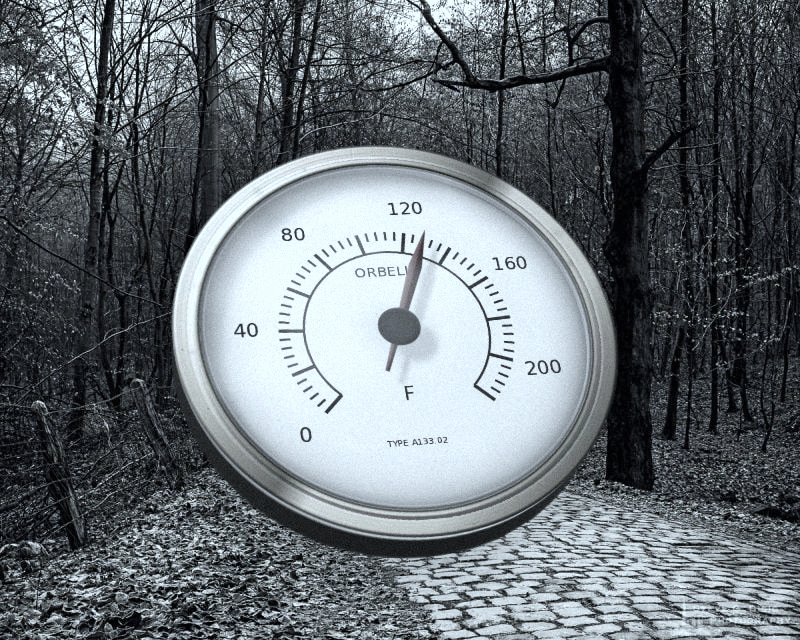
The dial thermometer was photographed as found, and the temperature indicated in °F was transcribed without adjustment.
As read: 128 °F
